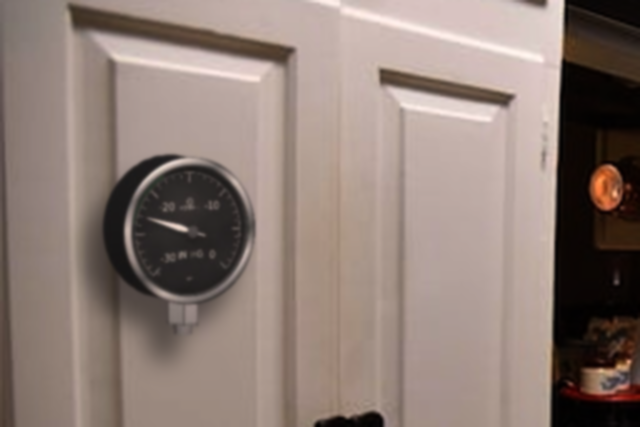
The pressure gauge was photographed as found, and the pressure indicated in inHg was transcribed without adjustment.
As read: -23 inHg
